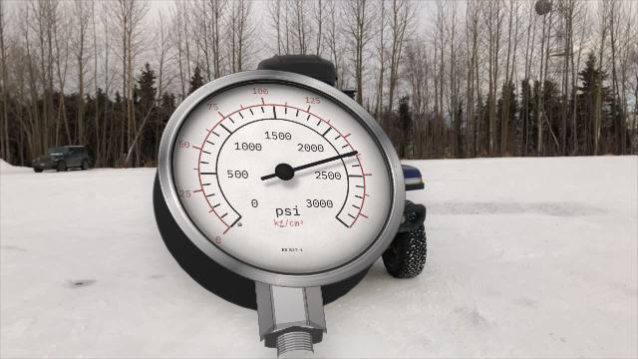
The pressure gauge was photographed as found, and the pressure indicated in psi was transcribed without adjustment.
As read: 2300 psi
